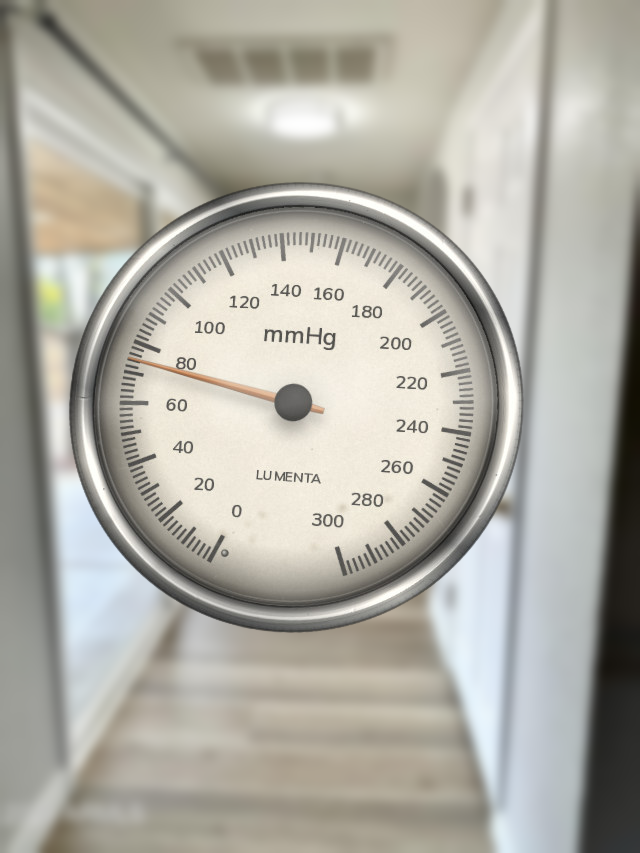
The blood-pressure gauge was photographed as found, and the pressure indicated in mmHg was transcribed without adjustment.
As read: 74 mmHg
